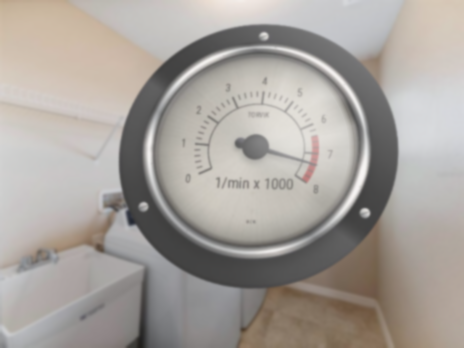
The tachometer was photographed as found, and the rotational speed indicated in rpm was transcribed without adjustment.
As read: 7400 rpm
